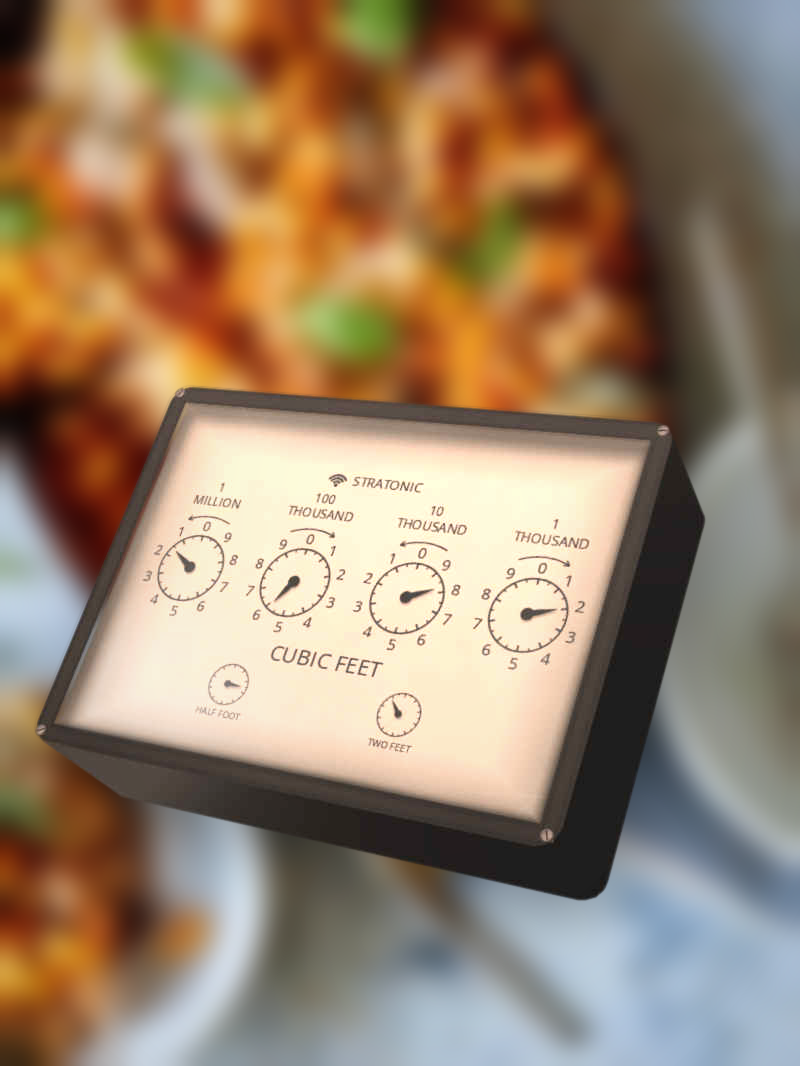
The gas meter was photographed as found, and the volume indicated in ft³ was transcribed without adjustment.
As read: 158200 ft³
